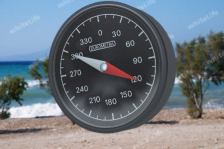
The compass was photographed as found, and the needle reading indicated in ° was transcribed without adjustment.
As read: 120 °
